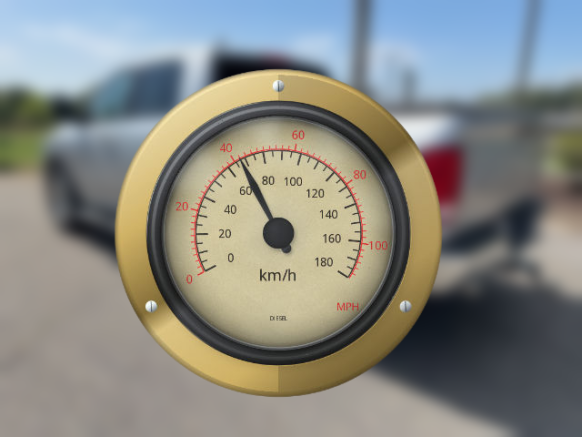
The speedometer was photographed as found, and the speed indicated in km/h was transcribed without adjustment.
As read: 67.5 km/h
